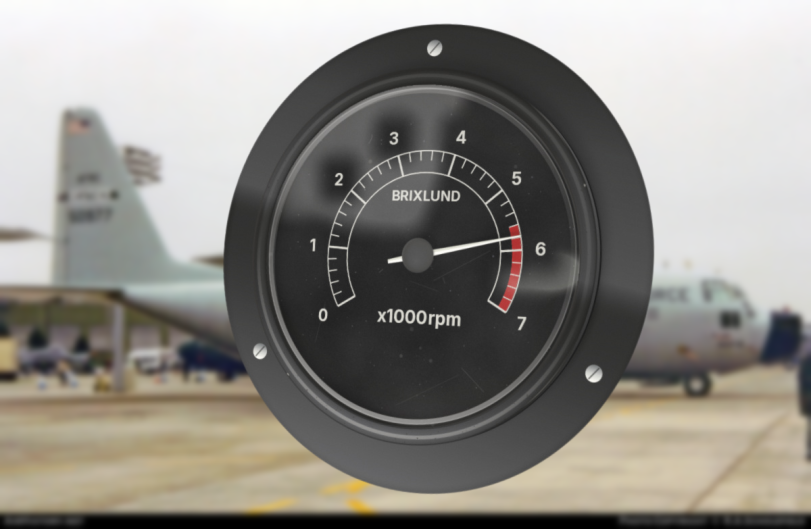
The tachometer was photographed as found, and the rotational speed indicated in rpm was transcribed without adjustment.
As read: 5800 rpm
